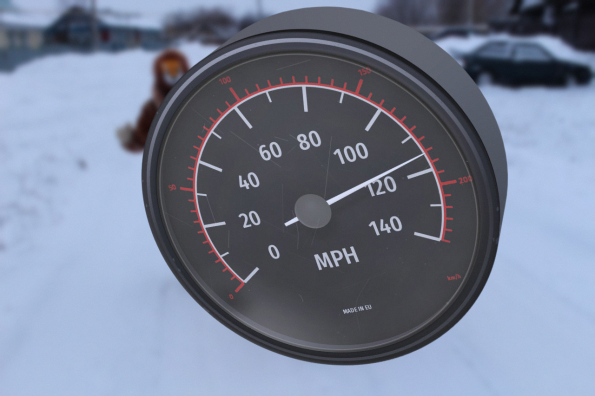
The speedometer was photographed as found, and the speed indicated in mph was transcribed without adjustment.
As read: 115 mph
